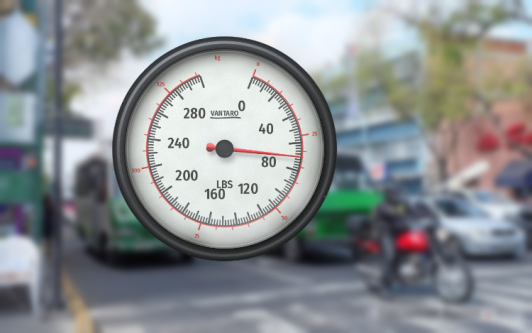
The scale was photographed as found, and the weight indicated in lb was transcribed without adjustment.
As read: 70 lb
